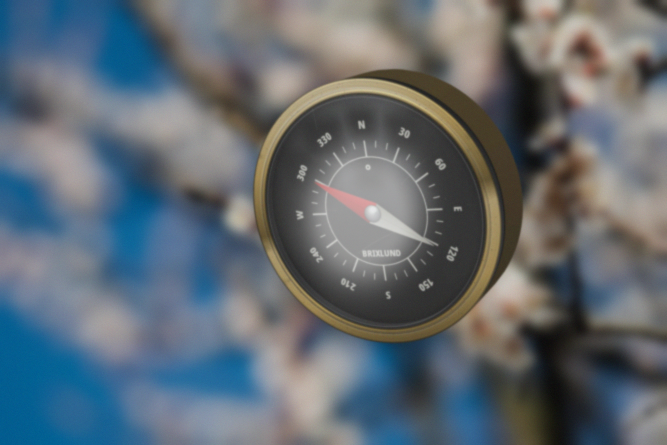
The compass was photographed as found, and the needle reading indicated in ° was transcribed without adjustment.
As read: 300 °
